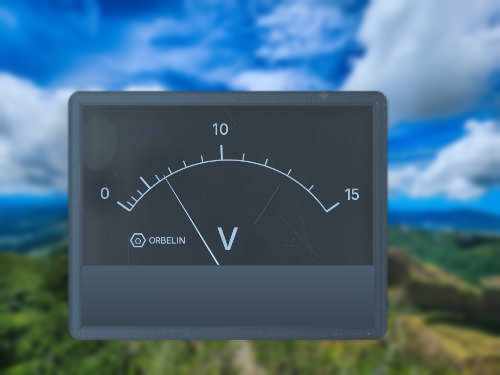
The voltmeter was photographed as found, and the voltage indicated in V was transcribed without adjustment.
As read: 6.5 V
